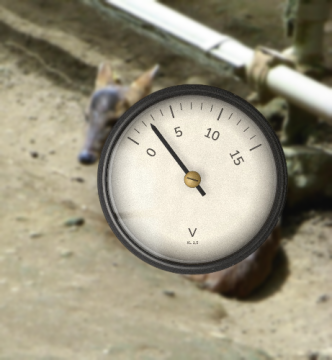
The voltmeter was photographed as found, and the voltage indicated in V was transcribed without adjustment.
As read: 2.5 V
